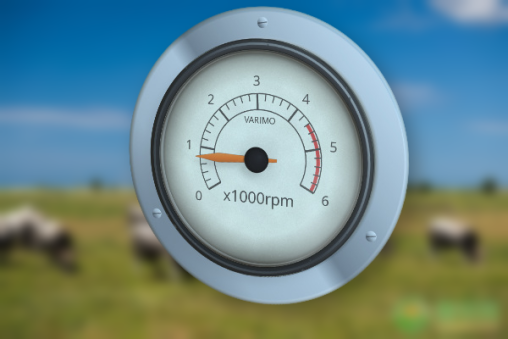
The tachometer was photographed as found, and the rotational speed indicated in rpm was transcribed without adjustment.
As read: 800 rpm
